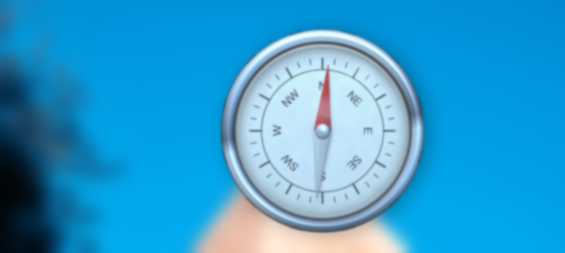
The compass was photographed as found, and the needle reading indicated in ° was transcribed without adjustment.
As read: 5 °
